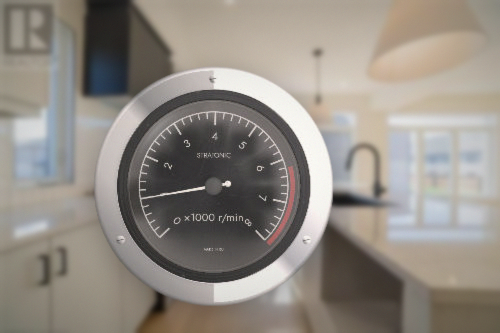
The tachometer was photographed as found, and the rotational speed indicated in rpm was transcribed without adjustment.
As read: 1000 rpm
